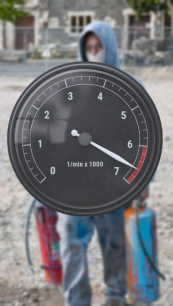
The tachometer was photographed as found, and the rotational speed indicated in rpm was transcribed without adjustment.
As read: 6600 rpm
